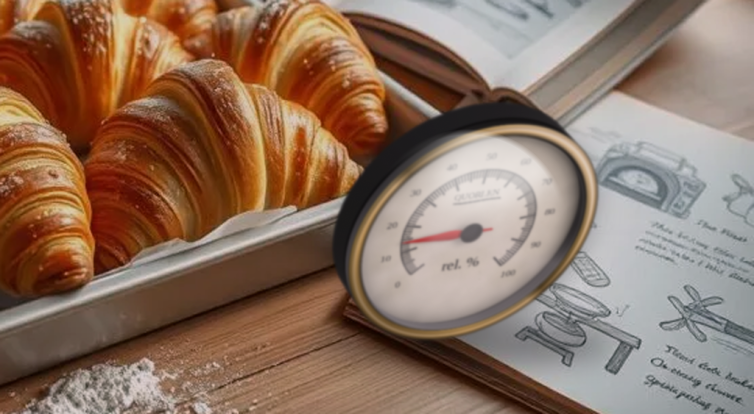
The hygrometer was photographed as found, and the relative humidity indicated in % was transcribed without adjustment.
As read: 15 %
